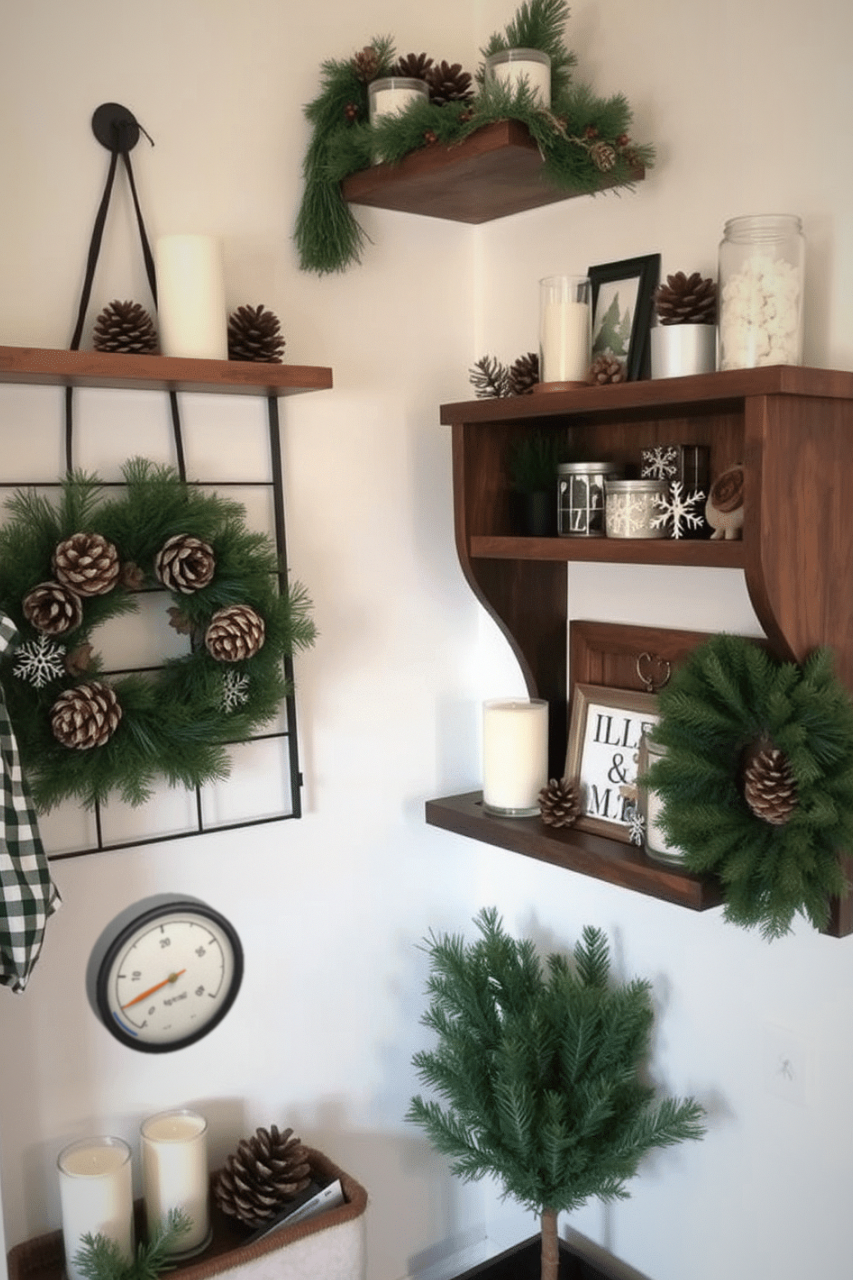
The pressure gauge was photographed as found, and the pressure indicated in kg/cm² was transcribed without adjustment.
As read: 5 kg/cm²
